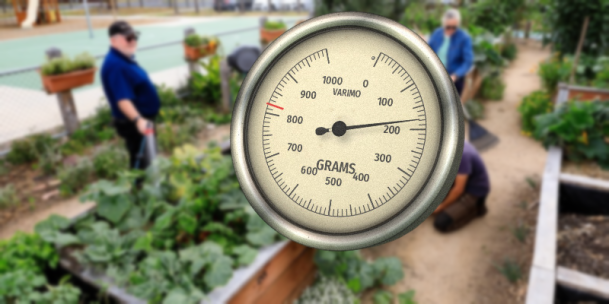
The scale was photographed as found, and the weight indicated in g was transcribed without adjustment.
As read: 180 g
